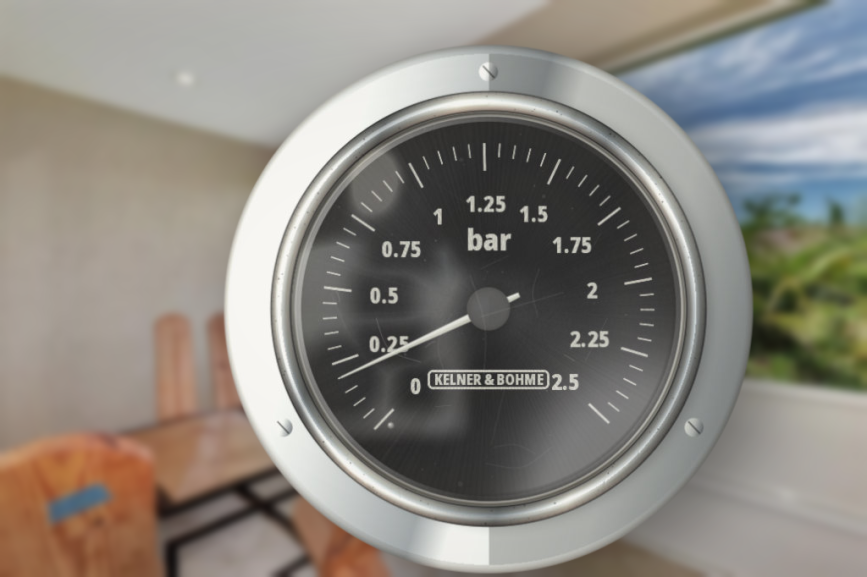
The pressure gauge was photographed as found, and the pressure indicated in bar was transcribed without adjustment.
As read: 0.2 bar
